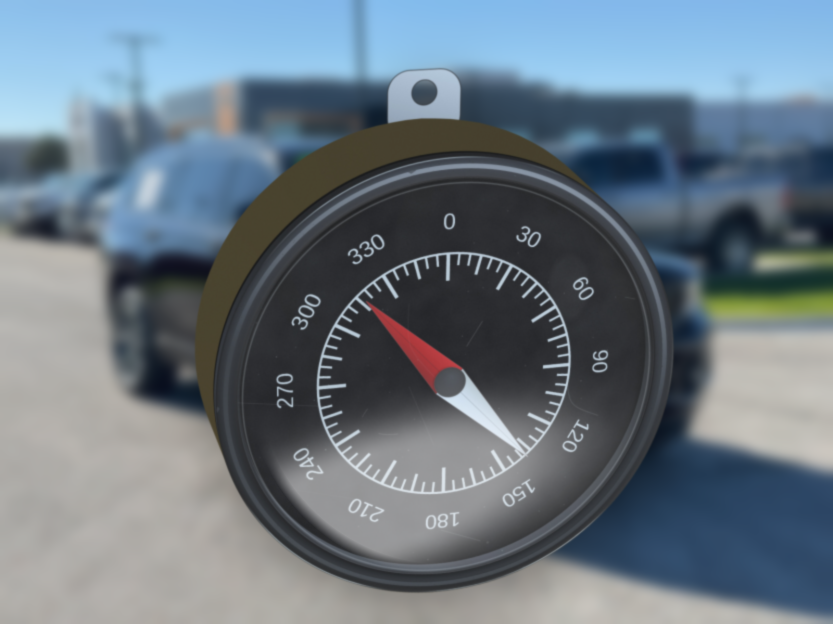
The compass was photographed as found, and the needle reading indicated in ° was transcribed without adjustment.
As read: 317.5 °
